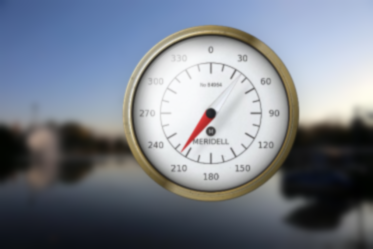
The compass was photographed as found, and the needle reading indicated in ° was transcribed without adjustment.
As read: 217.5 °
